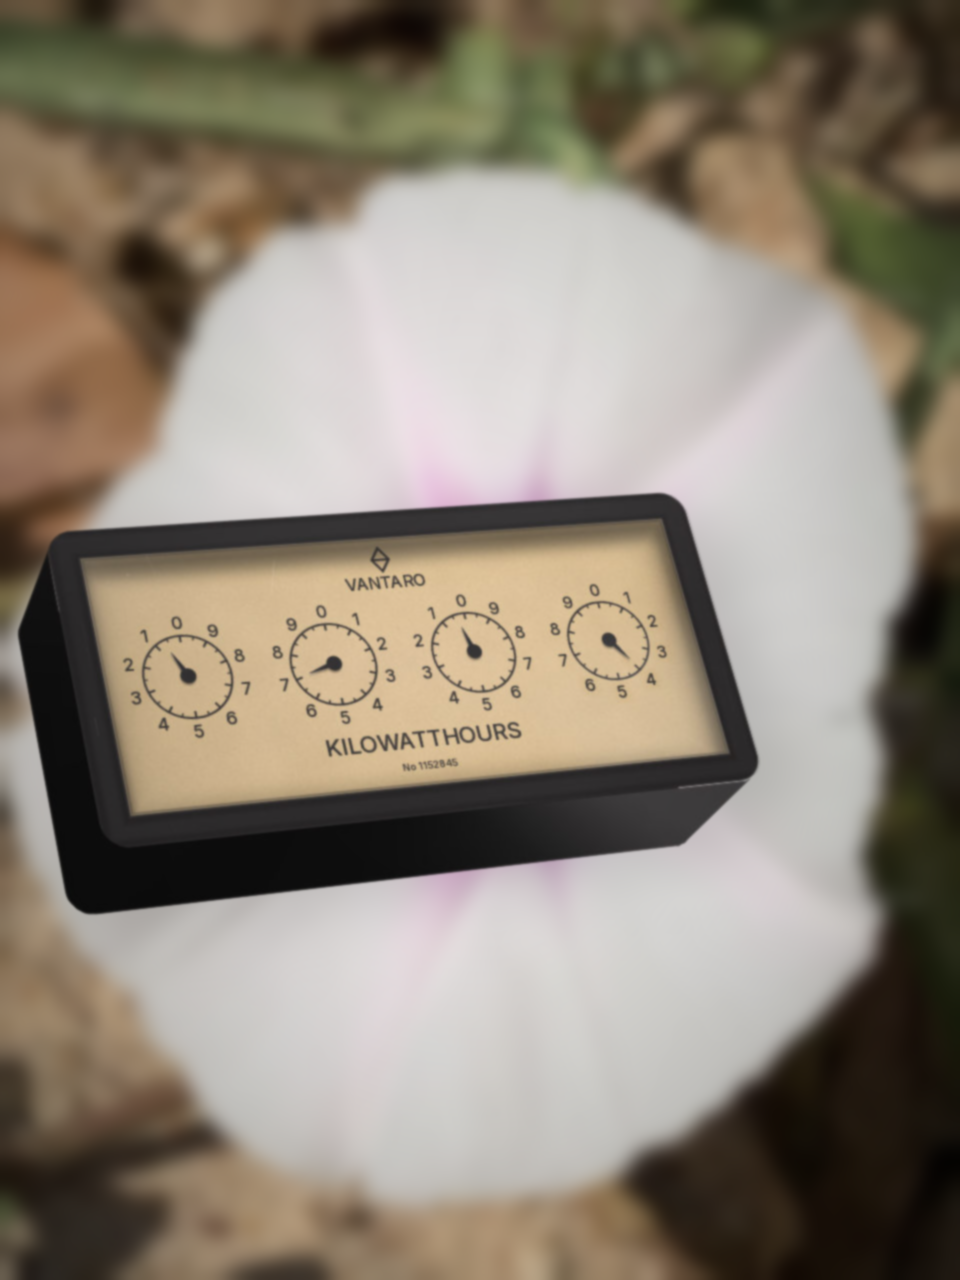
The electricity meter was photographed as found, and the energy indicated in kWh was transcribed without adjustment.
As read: 704 kWh
